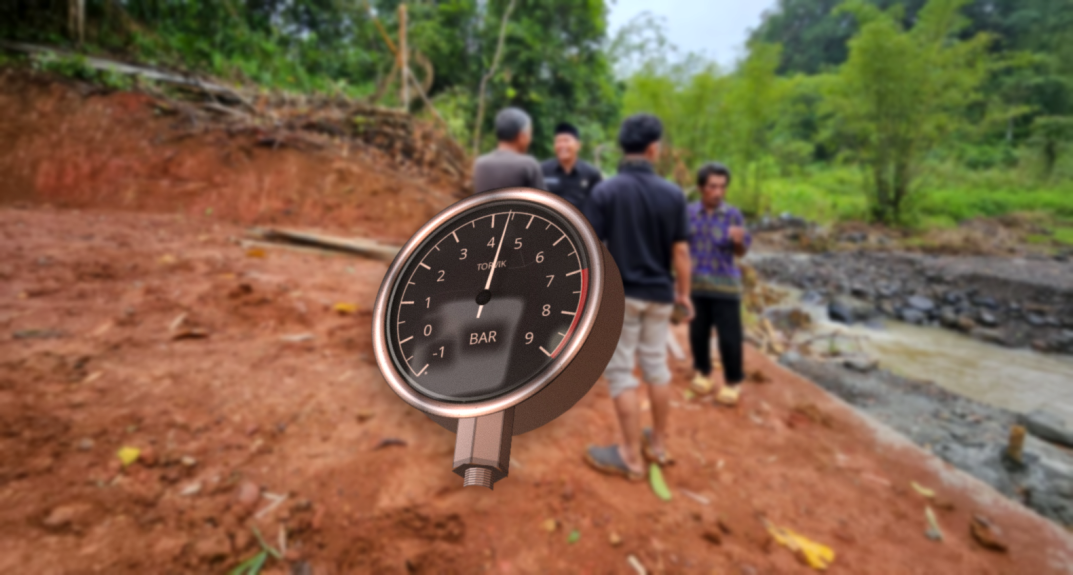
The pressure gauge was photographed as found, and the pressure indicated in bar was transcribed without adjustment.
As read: 4.5 bar
